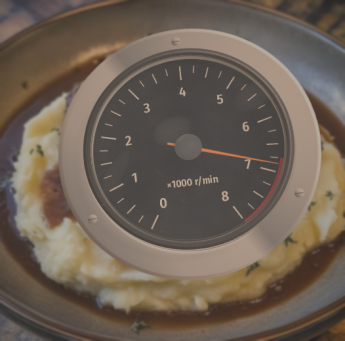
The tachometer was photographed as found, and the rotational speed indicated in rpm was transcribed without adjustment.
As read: 6875 rpm
